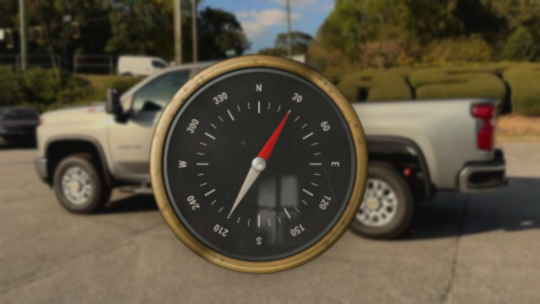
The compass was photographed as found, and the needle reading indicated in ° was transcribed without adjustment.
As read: 30 °
